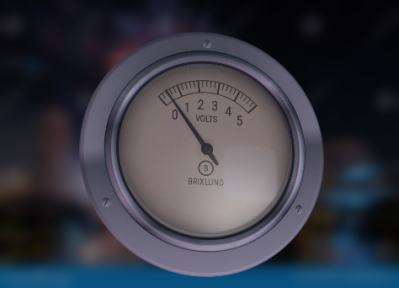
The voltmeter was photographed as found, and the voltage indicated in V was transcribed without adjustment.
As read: 0.4 V
